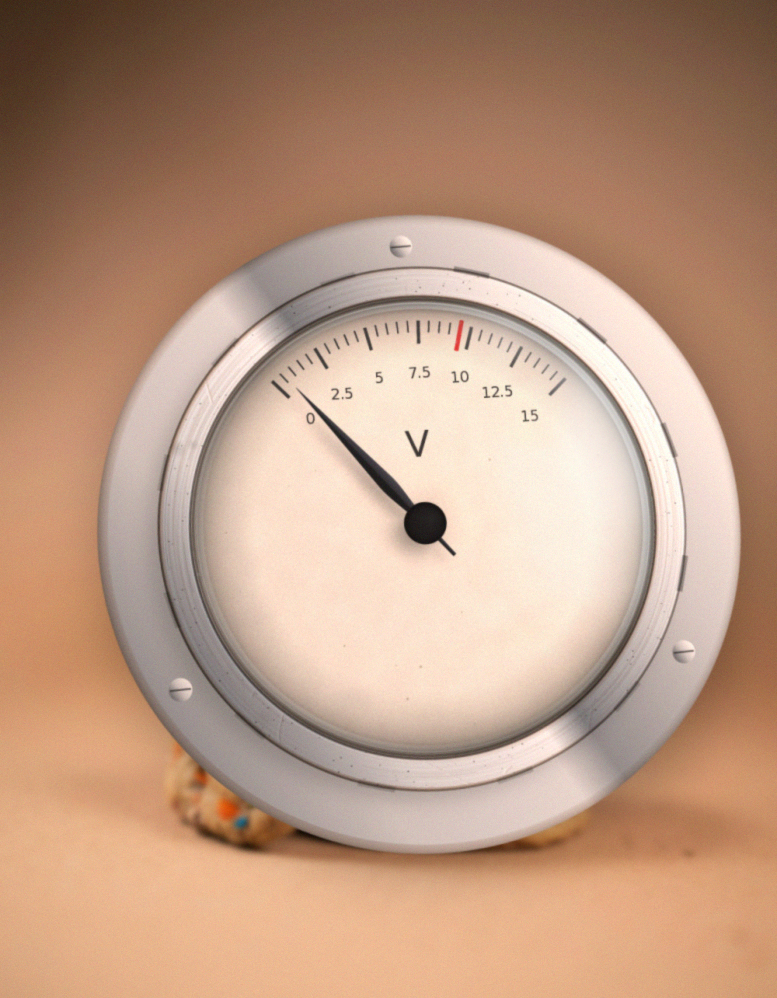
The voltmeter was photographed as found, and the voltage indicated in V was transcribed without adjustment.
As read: 0.5 V
